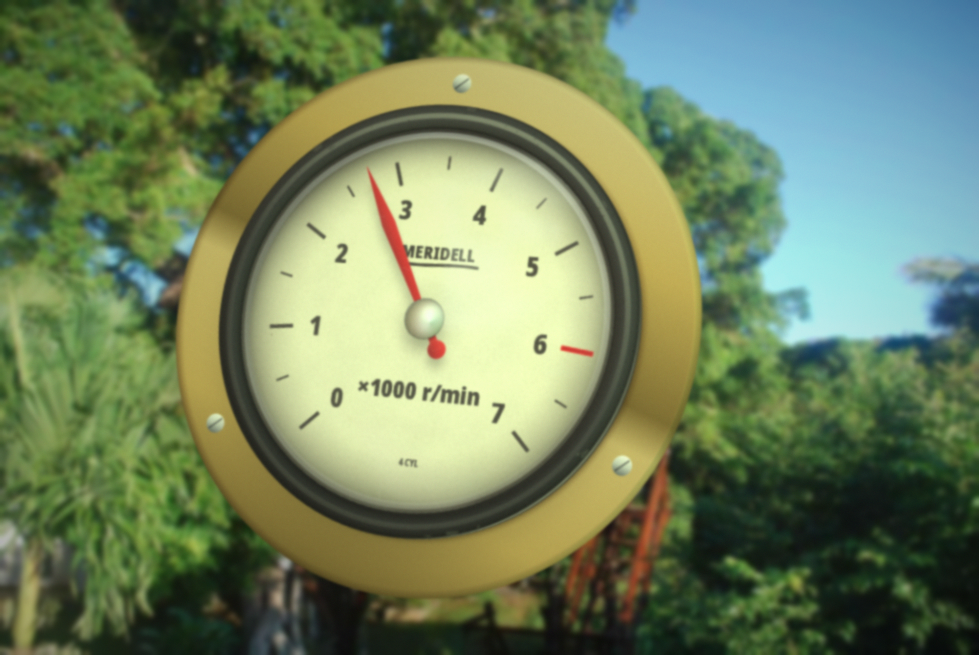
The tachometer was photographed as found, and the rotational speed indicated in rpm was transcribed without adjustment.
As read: 2750 rpm
